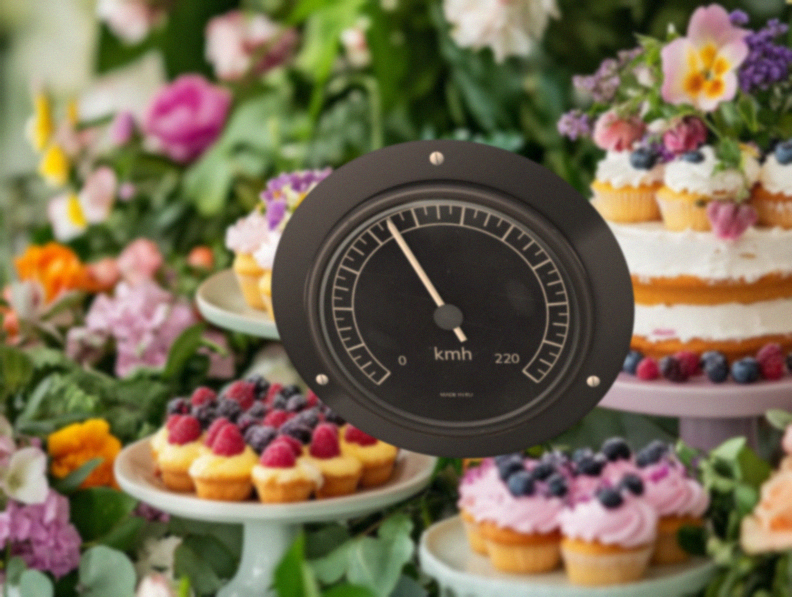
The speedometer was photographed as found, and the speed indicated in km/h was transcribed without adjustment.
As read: 90 km/h
